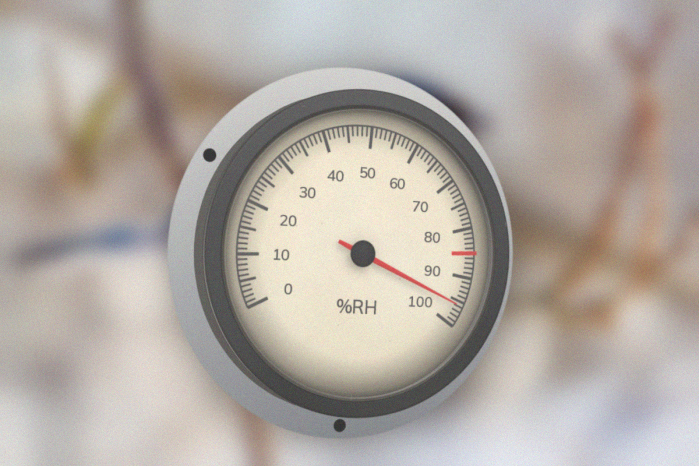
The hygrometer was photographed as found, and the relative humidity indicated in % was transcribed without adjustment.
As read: 96 %
